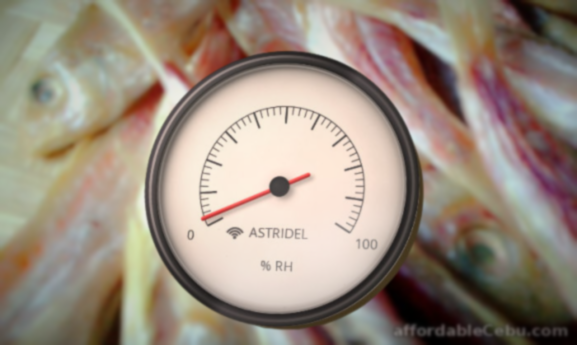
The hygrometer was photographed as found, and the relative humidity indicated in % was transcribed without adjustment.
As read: 2 %
